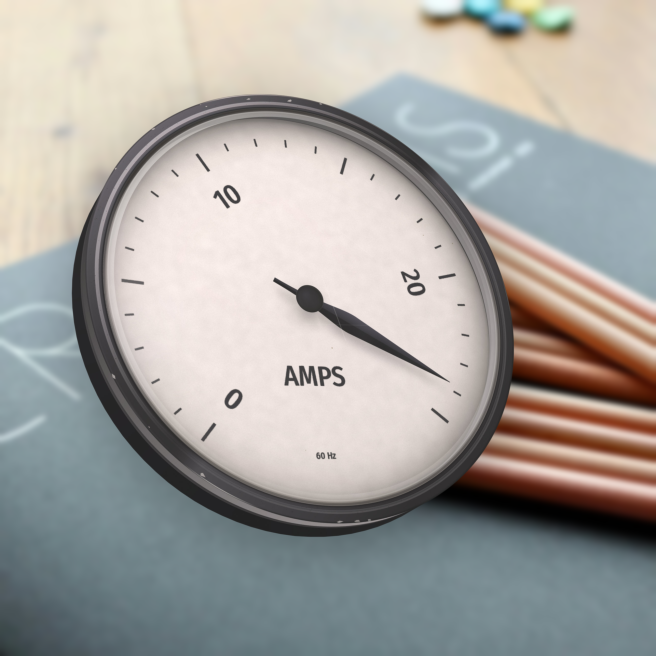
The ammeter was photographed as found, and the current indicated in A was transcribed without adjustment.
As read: 24 A
